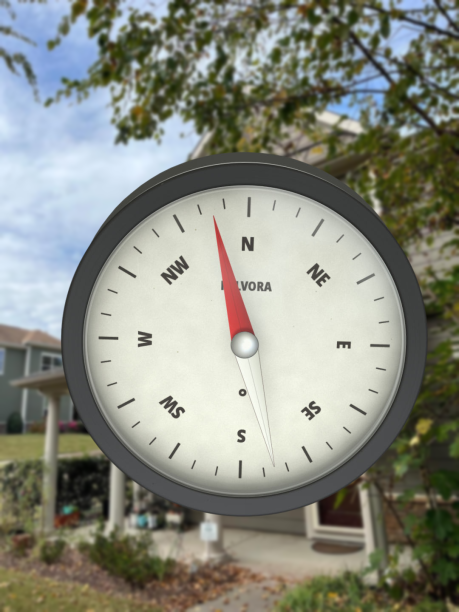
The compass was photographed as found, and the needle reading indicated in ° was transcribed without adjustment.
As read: 345 °
